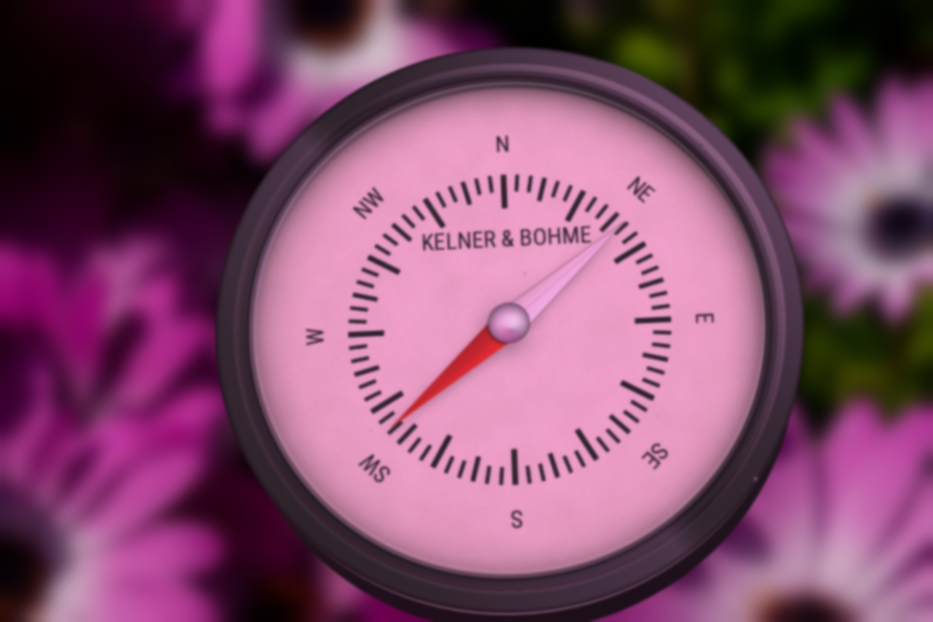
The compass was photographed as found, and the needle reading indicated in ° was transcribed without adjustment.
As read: 230 °
